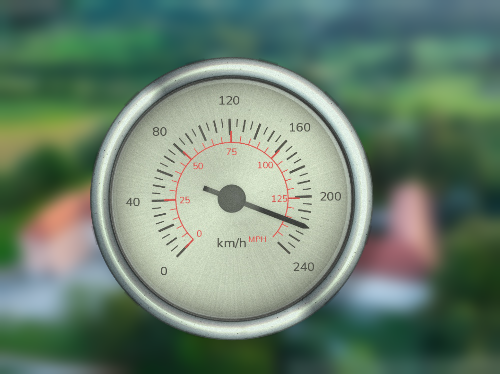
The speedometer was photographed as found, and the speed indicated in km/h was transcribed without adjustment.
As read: 220 km/h
